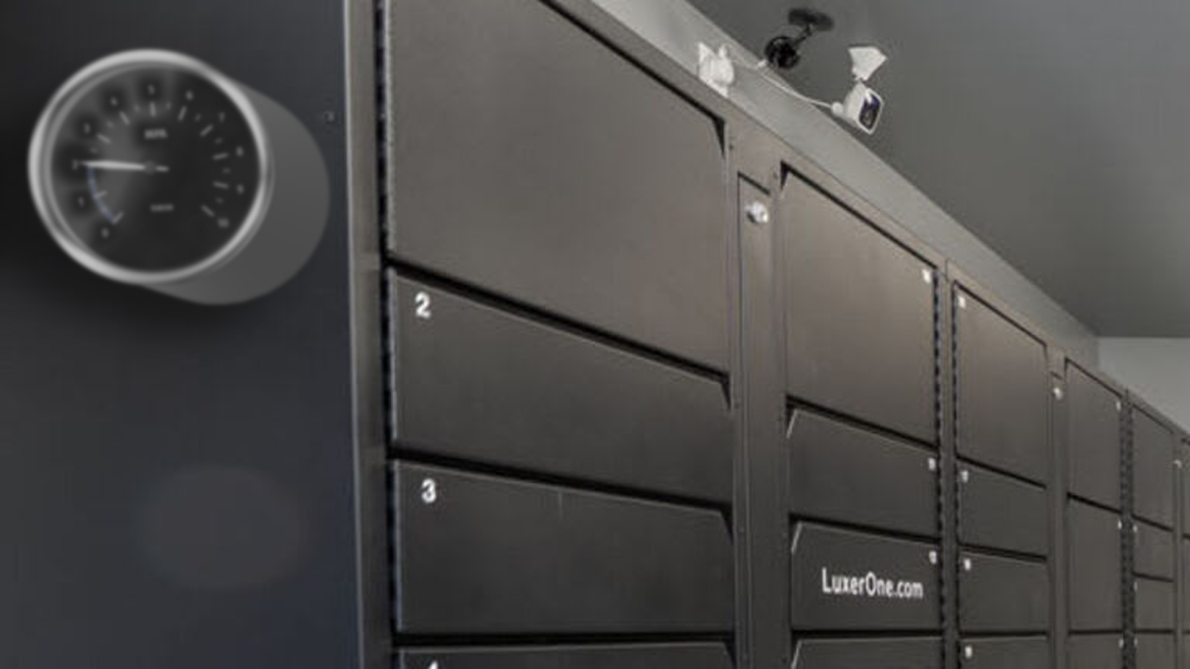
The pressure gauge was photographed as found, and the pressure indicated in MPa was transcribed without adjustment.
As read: 2 MPa
